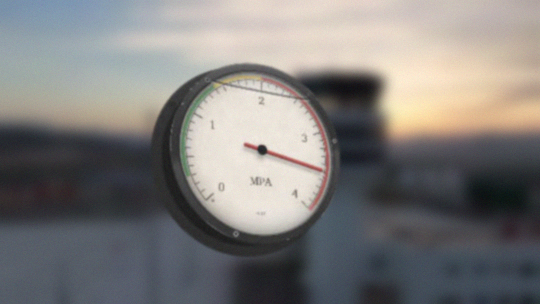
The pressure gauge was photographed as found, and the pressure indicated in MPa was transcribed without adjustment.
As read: 3.5 MPa
